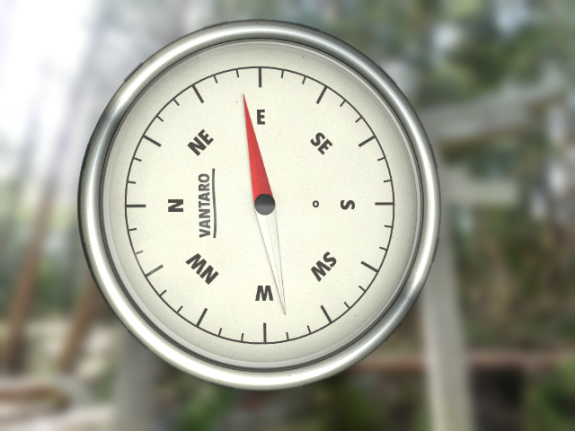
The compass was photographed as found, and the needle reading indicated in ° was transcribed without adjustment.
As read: 80 °
